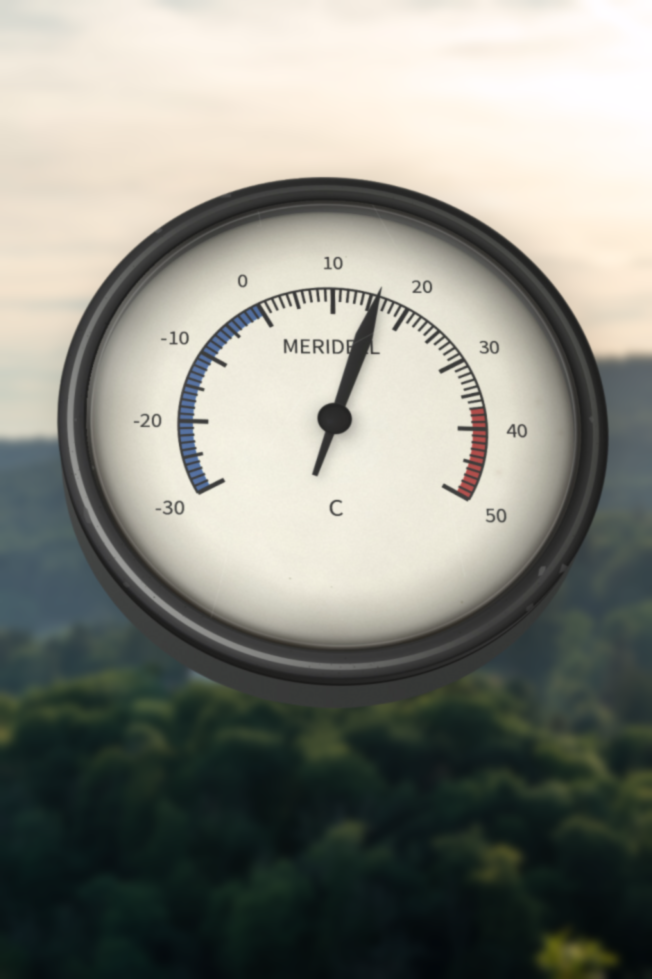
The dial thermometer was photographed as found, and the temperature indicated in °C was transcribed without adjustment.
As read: 16 °C
